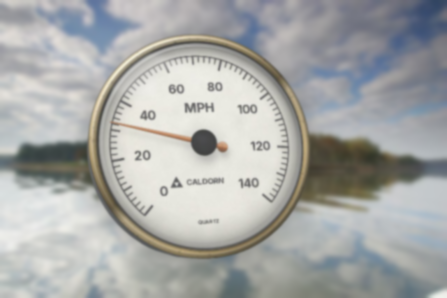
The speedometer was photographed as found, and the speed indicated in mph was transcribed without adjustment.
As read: 32 mph
